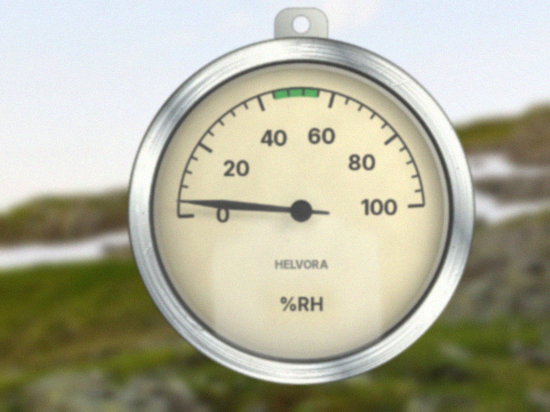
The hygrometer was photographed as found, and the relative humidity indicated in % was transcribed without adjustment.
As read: 4 %
